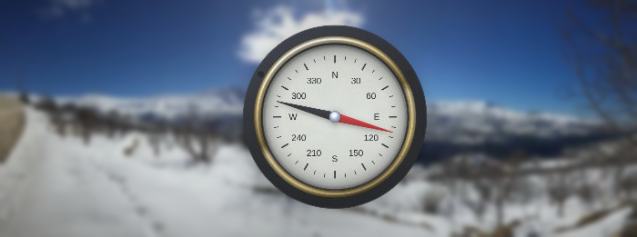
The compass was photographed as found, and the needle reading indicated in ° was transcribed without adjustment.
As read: 105 °
